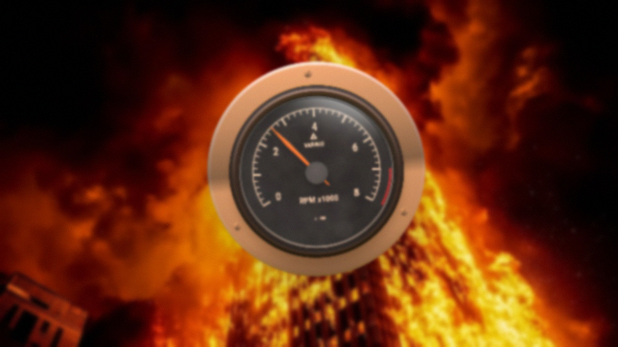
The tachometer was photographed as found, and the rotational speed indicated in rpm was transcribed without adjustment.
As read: 2600 rpm
